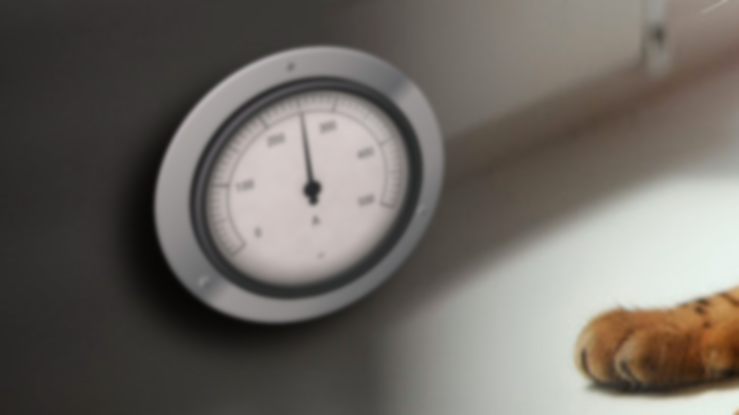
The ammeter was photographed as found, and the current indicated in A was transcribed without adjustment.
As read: 250 A
